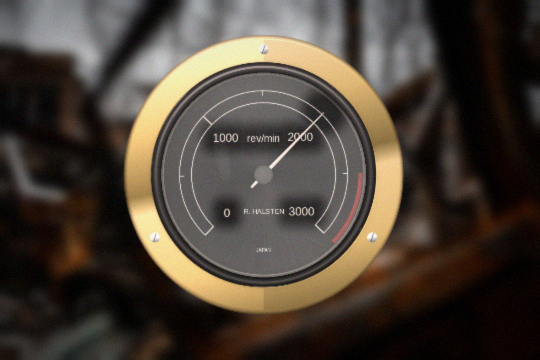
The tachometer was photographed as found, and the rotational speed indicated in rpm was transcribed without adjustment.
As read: 2000 rpm
